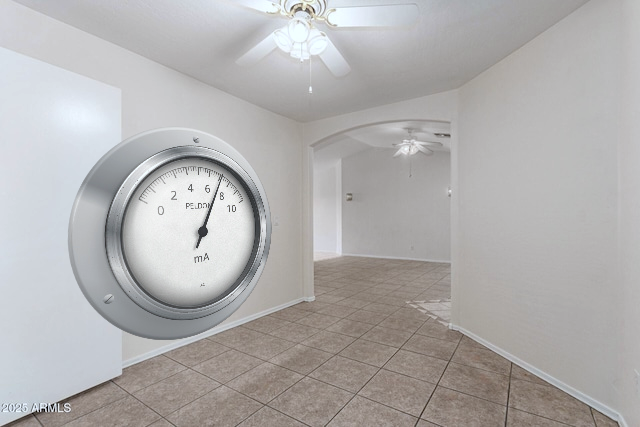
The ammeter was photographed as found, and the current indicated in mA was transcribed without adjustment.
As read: 7 mA
